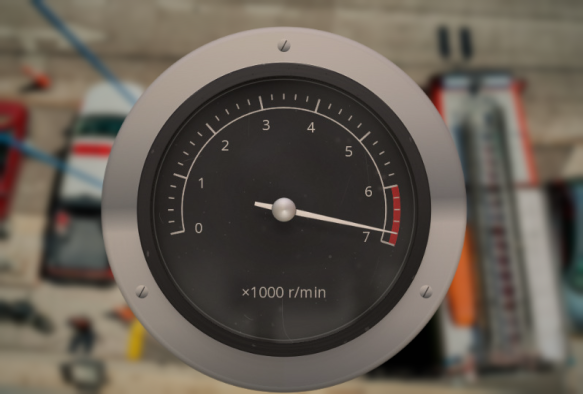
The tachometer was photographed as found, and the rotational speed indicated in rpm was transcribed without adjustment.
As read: 6800 rpm
